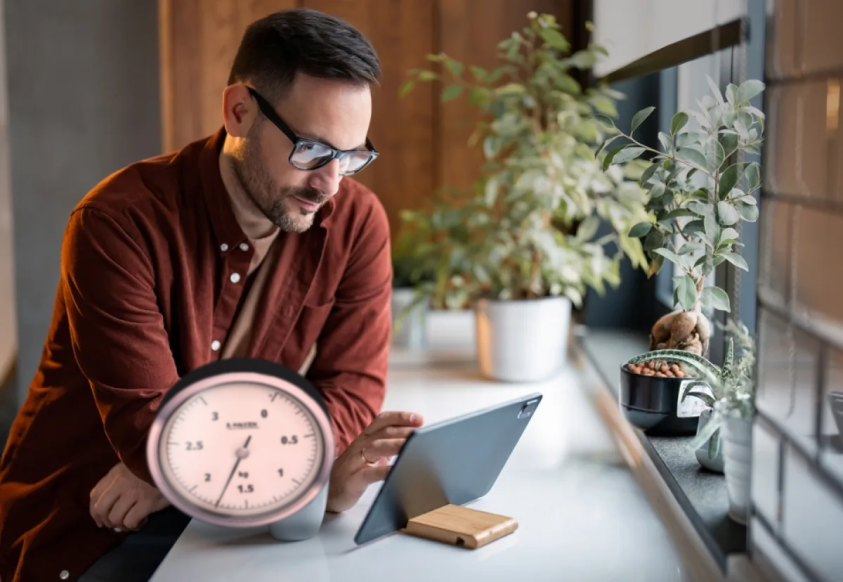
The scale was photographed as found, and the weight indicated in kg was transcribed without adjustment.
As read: 1.75 kg
